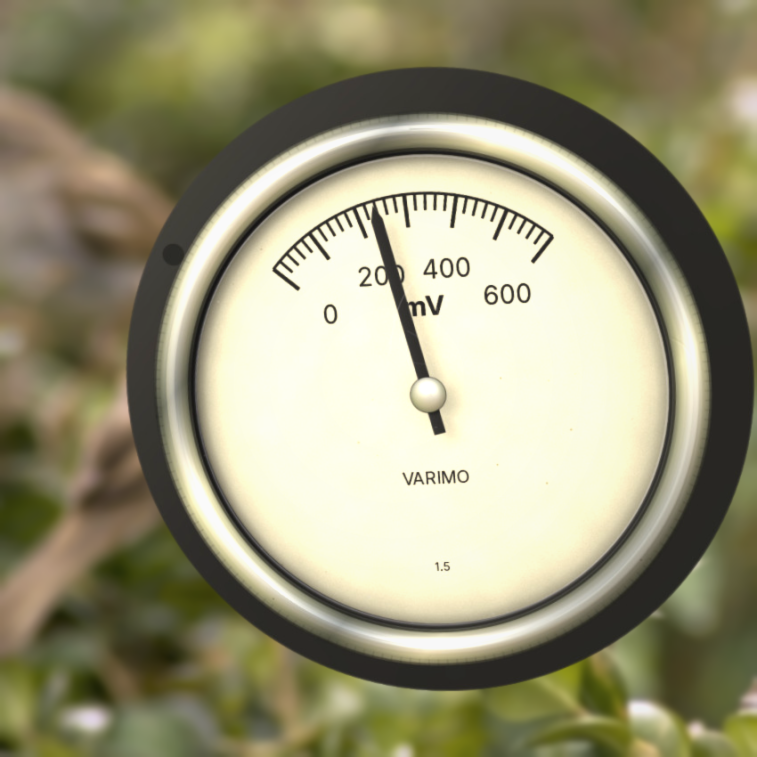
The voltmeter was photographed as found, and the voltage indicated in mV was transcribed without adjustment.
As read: 240 mV
